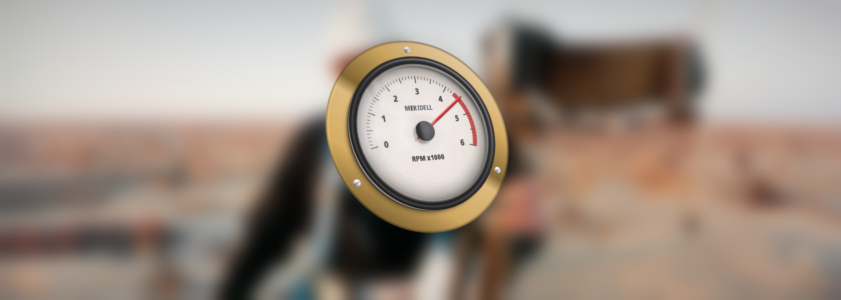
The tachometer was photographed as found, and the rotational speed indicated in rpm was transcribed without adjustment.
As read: 4500 rpm
